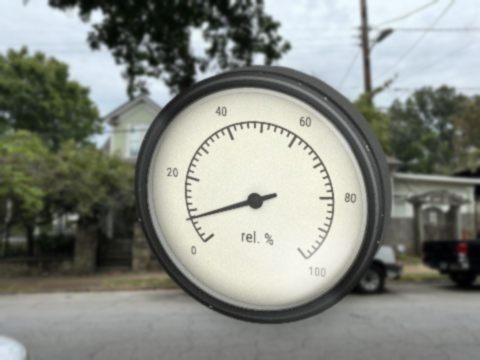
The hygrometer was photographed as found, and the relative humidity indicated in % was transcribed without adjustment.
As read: 8 %
